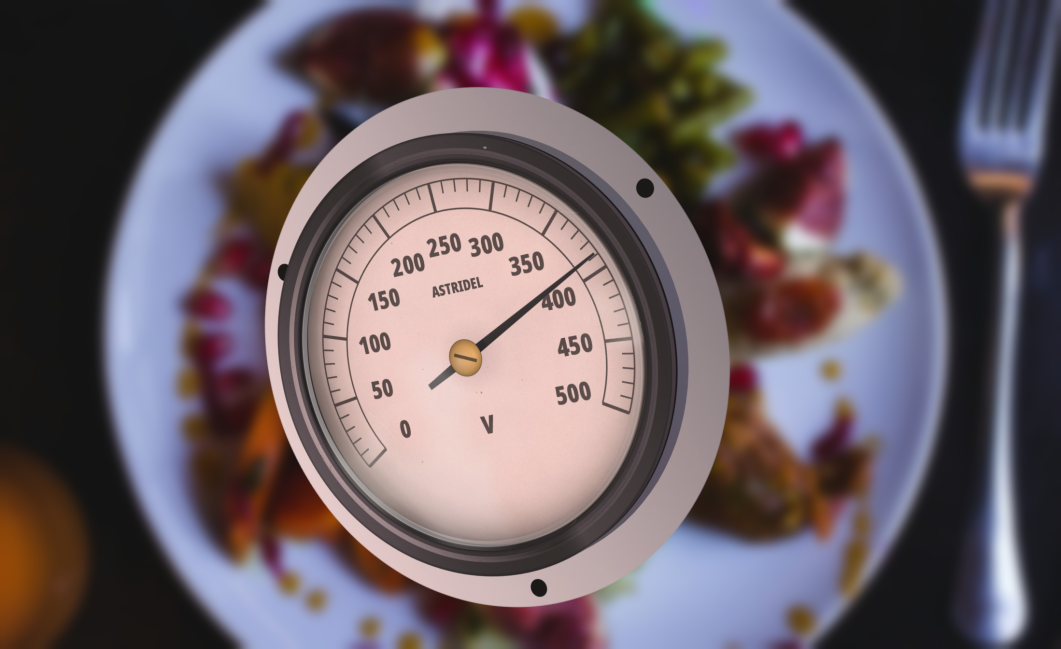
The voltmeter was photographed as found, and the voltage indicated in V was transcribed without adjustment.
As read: 390 V
